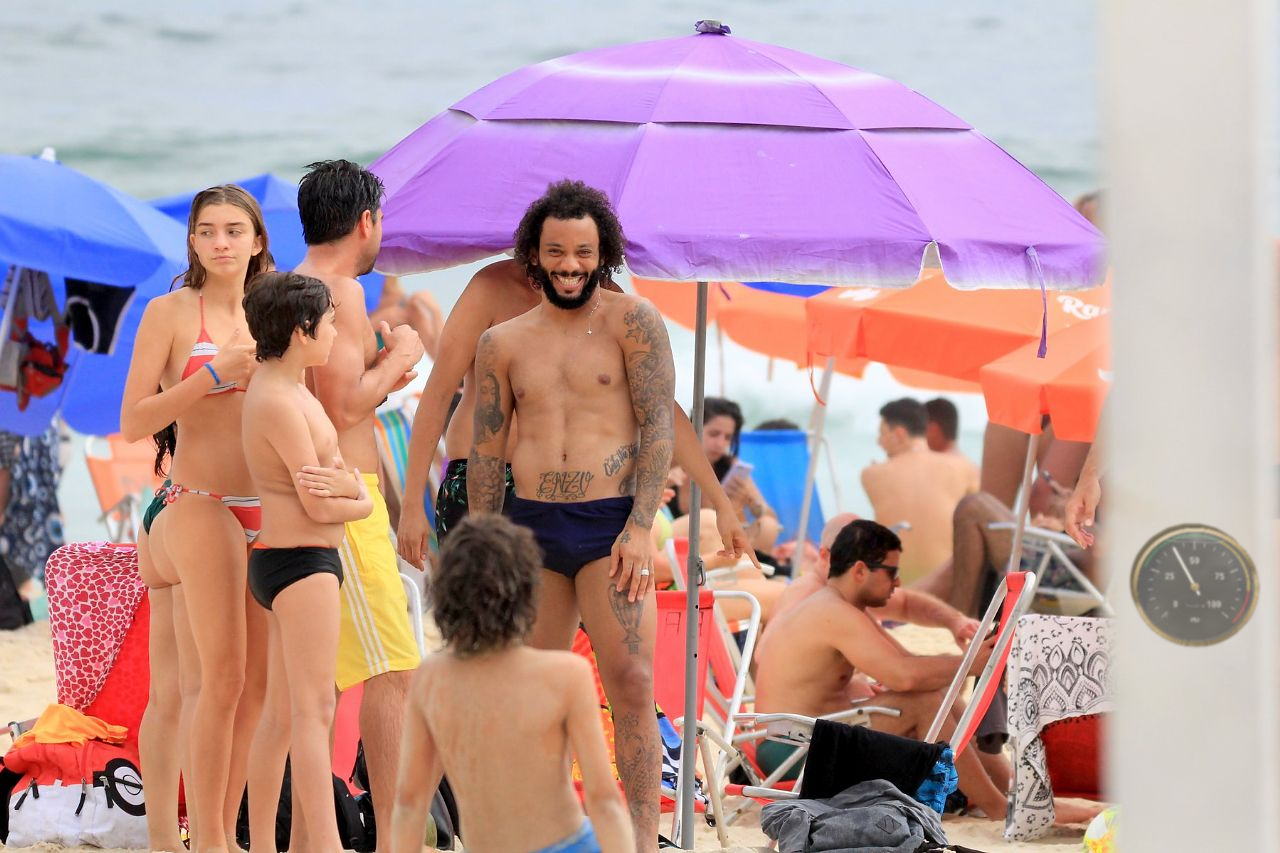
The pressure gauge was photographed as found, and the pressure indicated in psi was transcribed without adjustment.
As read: 40 psi
